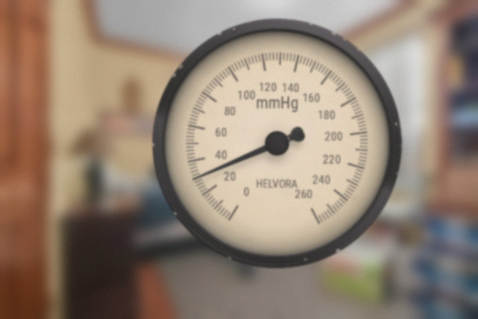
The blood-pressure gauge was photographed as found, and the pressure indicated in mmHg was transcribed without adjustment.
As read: 30 mmHg
